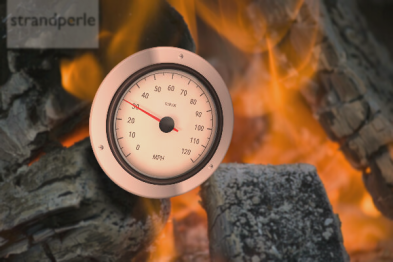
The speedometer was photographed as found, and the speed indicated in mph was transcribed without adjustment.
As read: 30 mph
